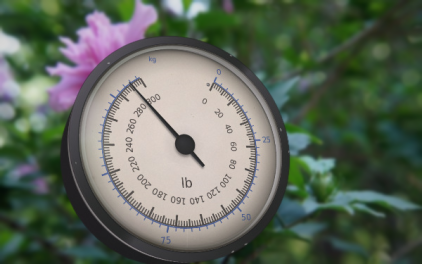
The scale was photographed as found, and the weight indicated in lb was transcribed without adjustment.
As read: 290 lb
